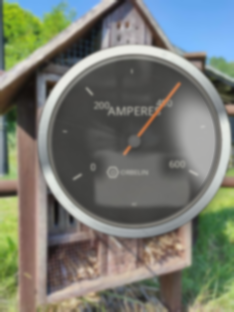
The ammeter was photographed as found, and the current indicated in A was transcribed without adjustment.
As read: 400 A
